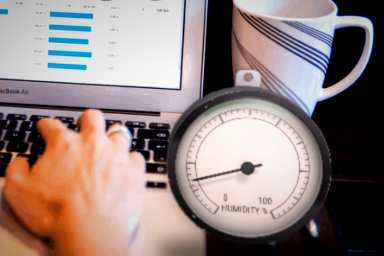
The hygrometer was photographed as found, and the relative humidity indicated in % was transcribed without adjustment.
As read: 14 %
